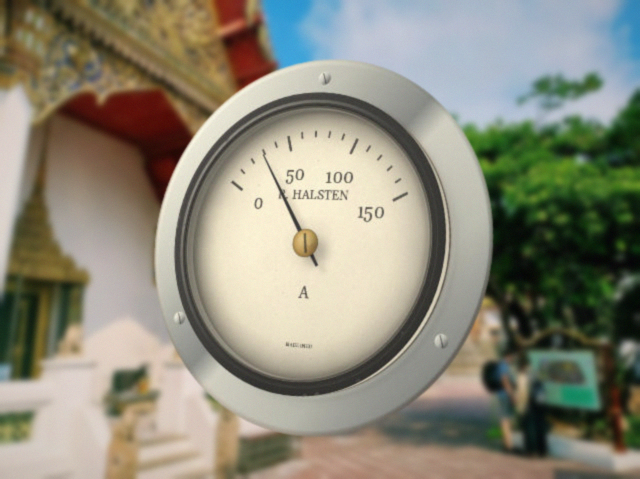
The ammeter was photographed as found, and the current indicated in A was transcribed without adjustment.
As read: 30 A
